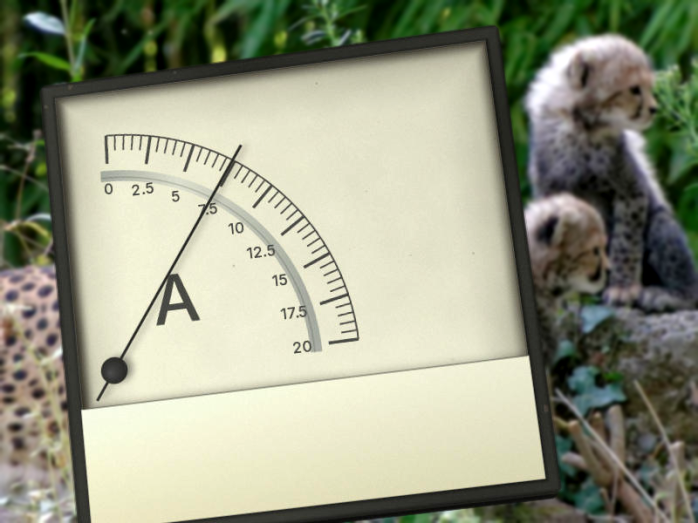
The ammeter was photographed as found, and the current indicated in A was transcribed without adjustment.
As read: 7.5 A
